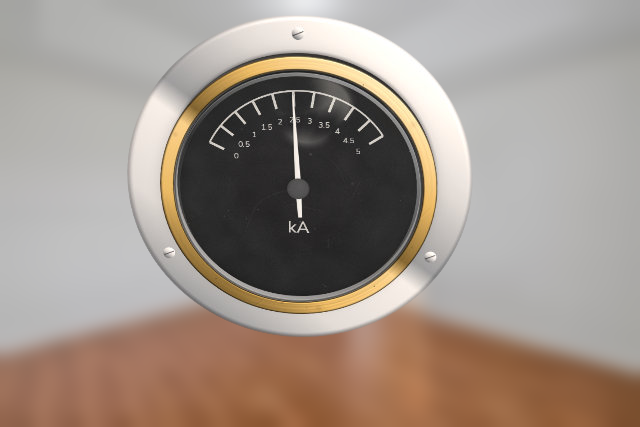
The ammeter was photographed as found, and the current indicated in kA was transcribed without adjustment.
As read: 2.5 kA
